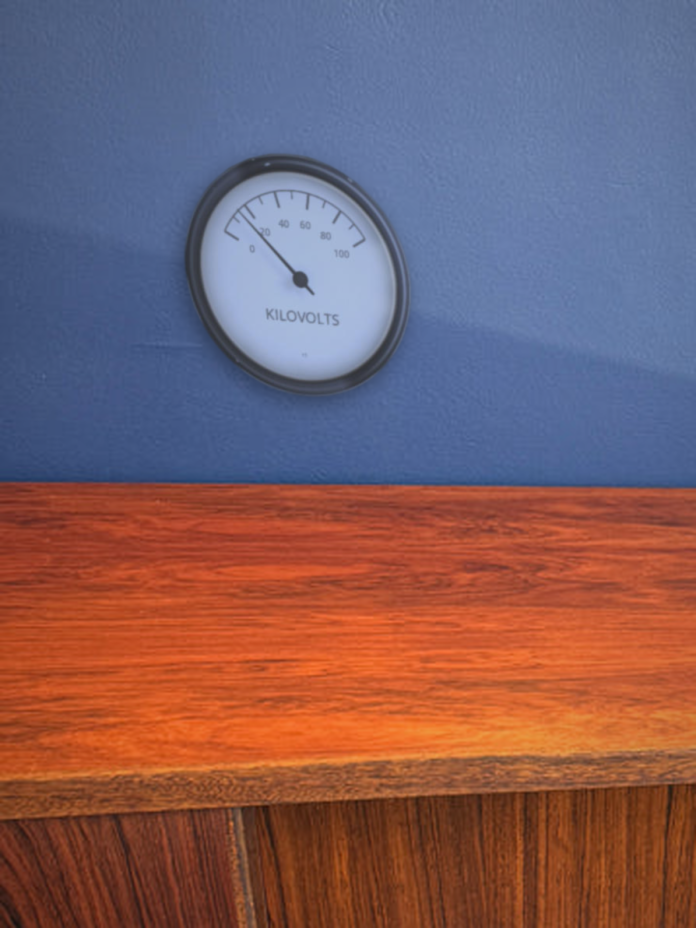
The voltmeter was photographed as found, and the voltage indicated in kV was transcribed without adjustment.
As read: 15 kV
